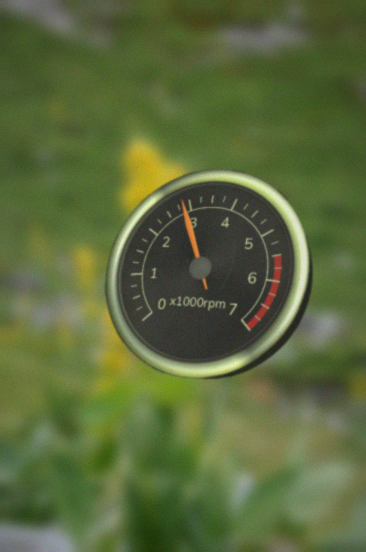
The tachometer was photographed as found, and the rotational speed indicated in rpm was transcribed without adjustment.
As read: 2875 rpm
